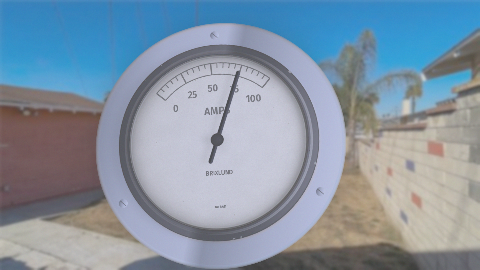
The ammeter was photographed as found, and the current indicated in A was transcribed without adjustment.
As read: 75 A
